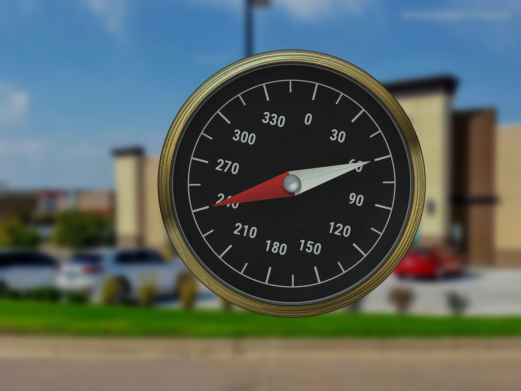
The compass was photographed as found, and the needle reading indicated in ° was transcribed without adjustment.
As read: 240 °
